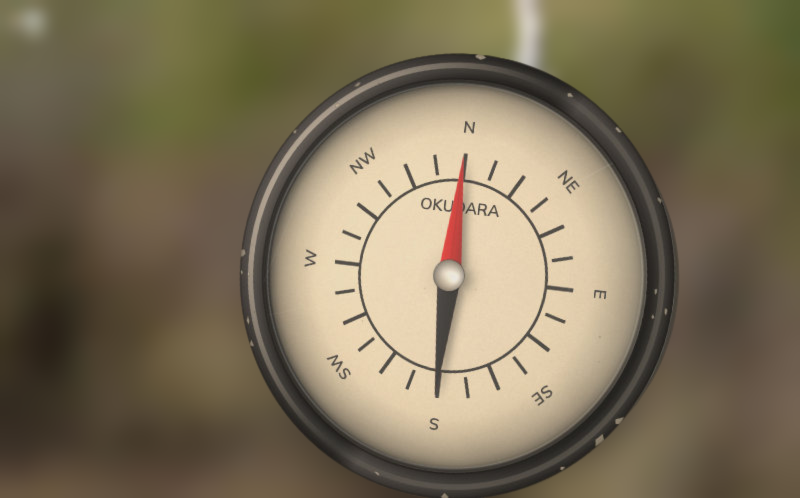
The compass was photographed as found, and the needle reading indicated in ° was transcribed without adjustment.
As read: 0 °
